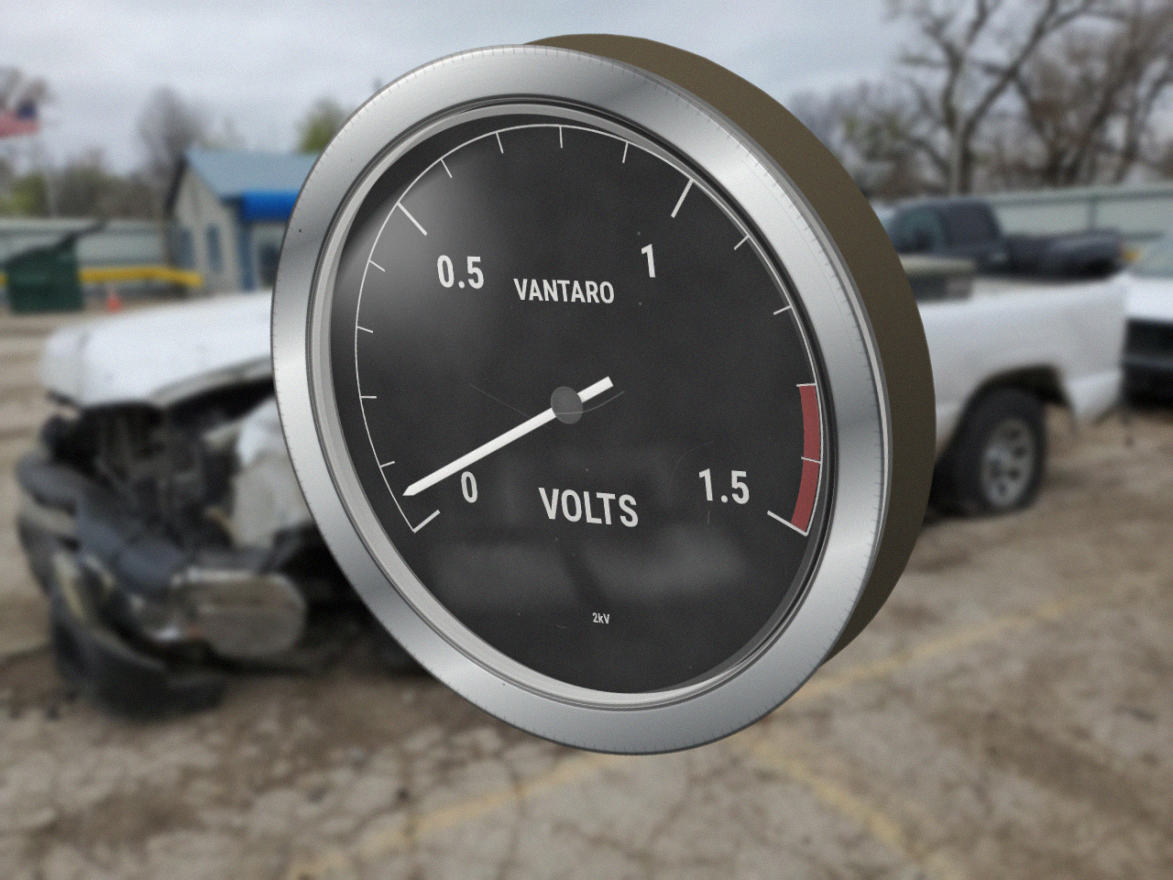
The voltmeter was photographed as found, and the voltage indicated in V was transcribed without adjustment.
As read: 0.05 V
